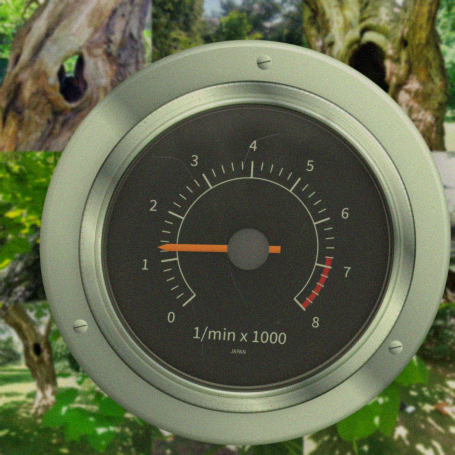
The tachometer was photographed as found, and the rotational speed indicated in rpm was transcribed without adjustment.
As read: 1300 rpm
